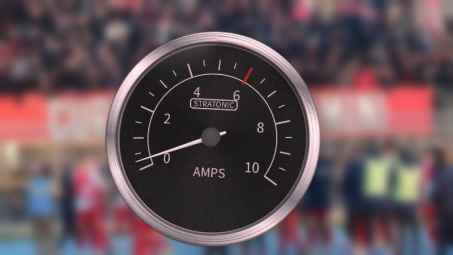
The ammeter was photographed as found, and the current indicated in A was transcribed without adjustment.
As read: 0.25 A
